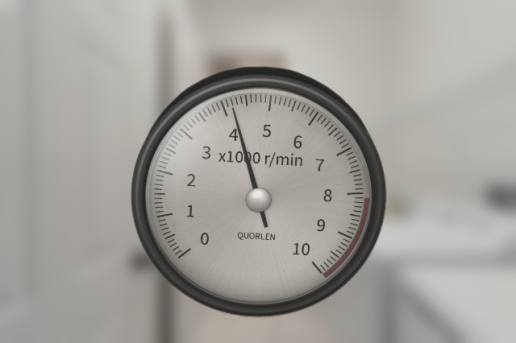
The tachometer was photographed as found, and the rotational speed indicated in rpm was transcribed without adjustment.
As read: 4200 rpm
